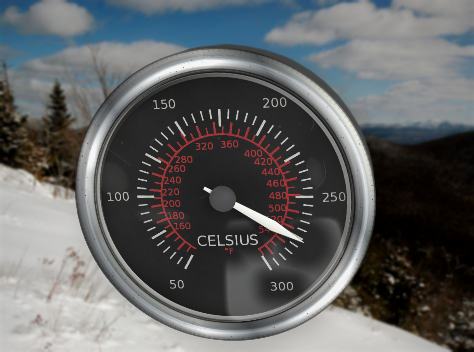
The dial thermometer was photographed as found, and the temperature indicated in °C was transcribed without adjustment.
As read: 275 °C
